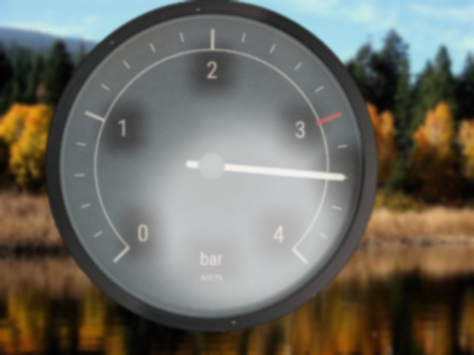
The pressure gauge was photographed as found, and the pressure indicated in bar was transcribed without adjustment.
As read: 3.4 bar
